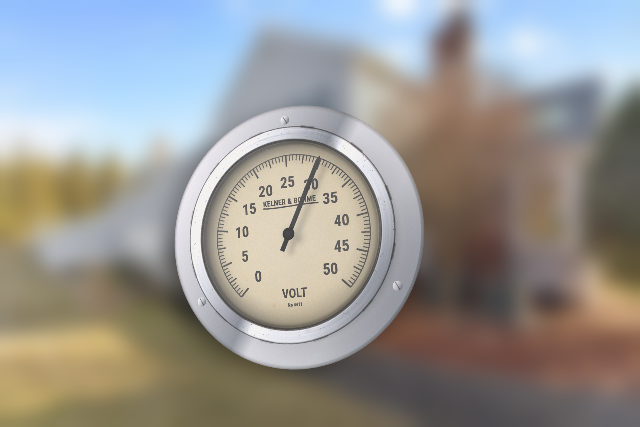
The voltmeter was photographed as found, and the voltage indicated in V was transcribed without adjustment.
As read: 30 V
